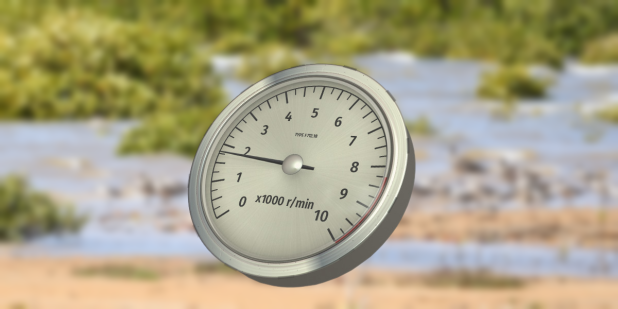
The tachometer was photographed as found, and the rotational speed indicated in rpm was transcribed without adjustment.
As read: 1750 rpm
